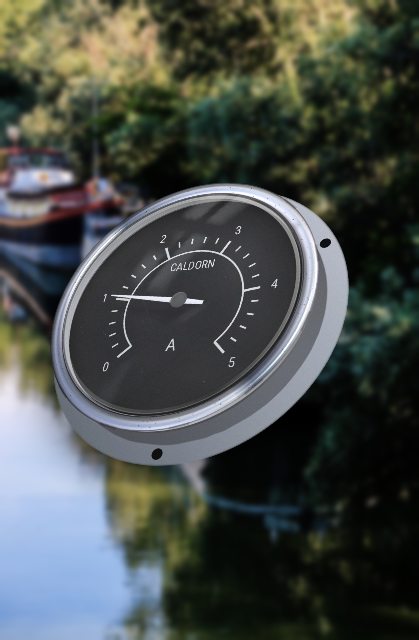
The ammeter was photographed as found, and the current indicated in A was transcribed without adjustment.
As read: 1 A
